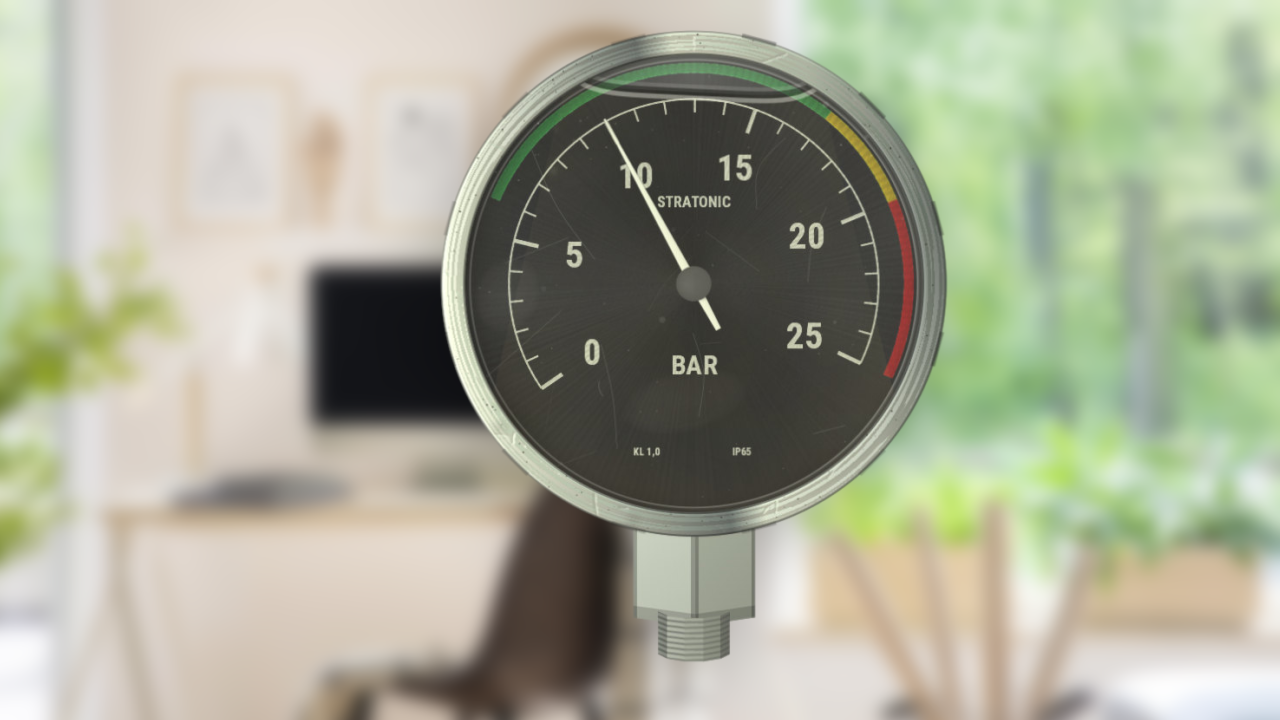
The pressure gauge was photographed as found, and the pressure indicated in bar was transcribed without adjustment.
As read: 10 bar
